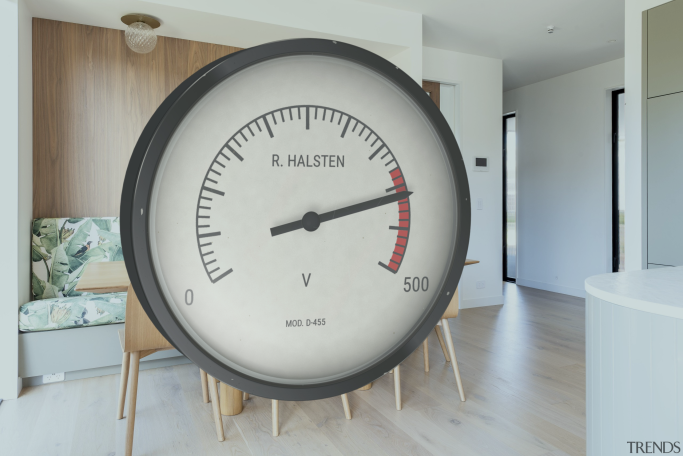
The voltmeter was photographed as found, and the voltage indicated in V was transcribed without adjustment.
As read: 410 V
